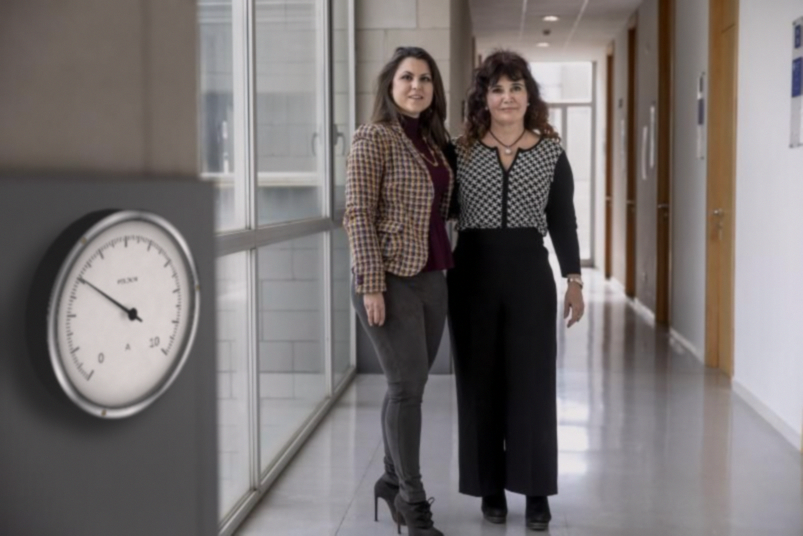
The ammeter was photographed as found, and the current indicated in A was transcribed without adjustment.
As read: 3 A
